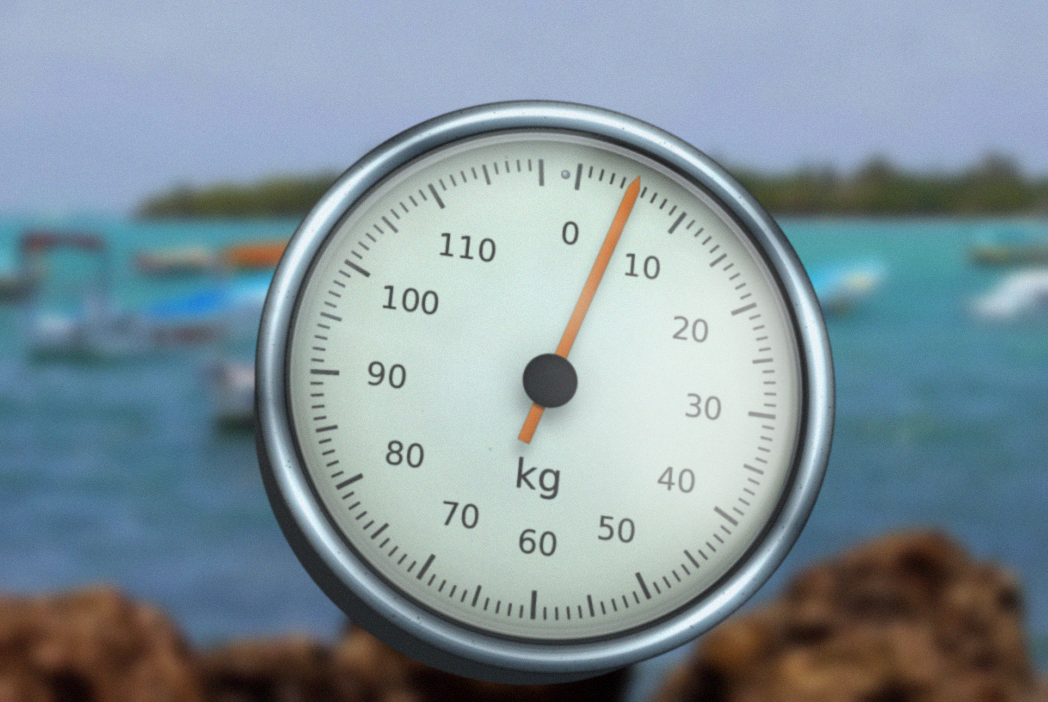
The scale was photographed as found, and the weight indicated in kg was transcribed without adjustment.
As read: 5 kg
